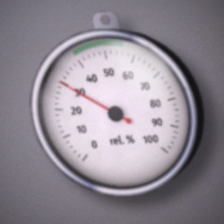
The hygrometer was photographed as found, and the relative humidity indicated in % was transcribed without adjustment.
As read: 30 %
